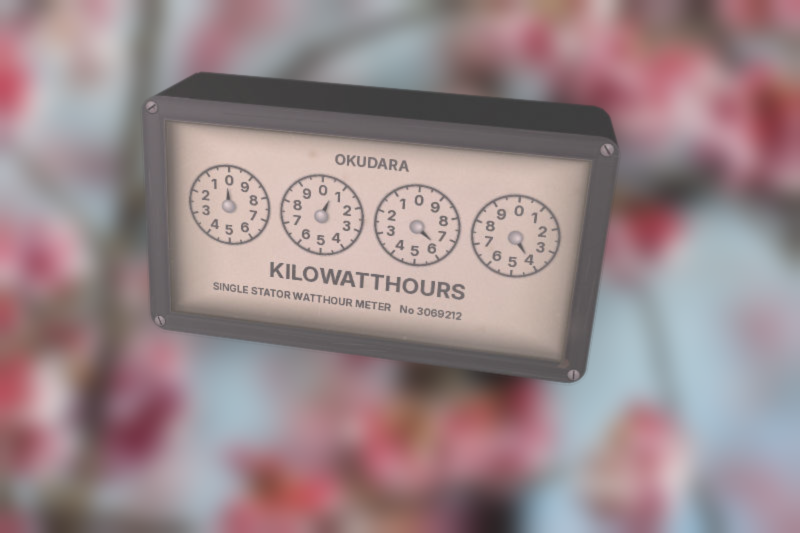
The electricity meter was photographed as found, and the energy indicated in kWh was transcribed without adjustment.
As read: 64 kWh
